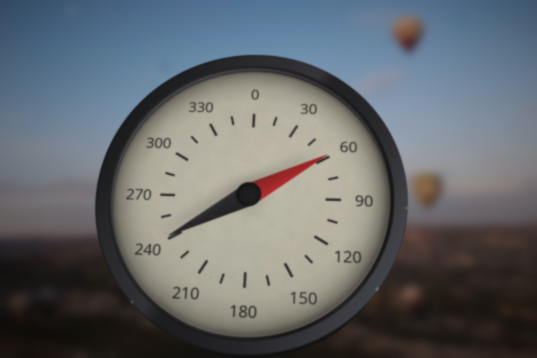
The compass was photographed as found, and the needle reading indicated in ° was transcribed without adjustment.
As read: 60 °
